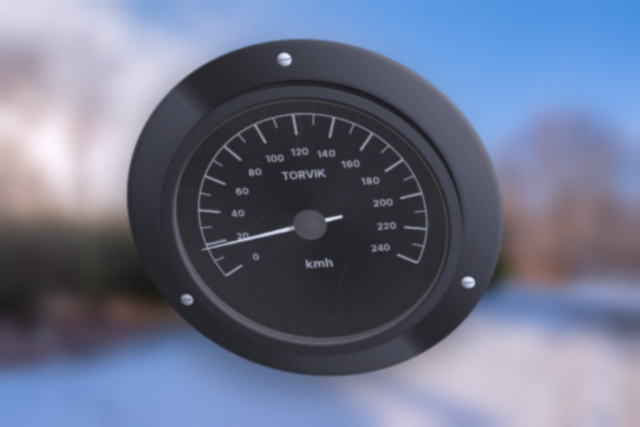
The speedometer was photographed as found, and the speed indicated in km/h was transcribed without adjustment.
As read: 20 km/h
